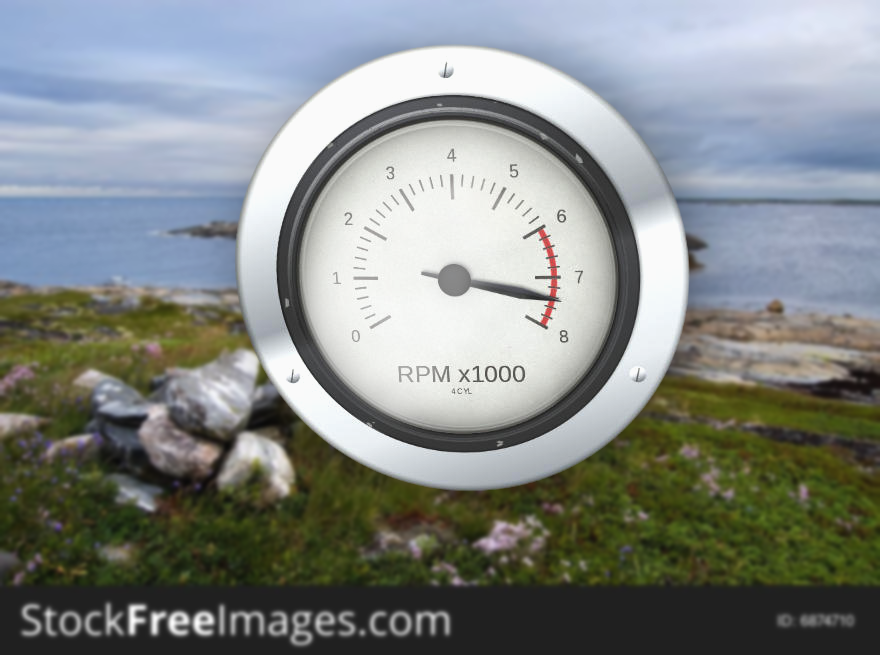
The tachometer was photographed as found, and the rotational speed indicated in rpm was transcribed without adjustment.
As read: 7400 rpm
